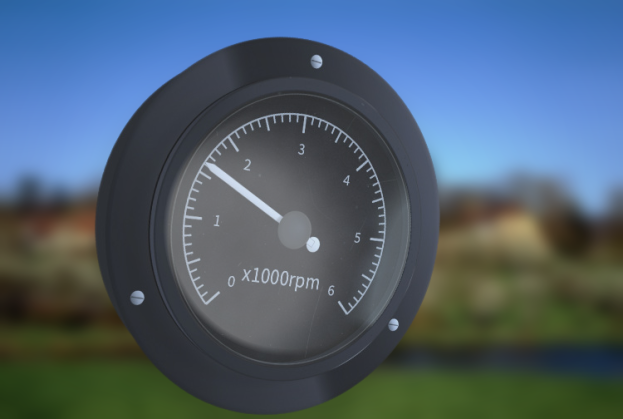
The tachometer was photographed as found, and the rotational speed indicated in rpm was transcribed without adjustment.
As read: 1600 rpm
